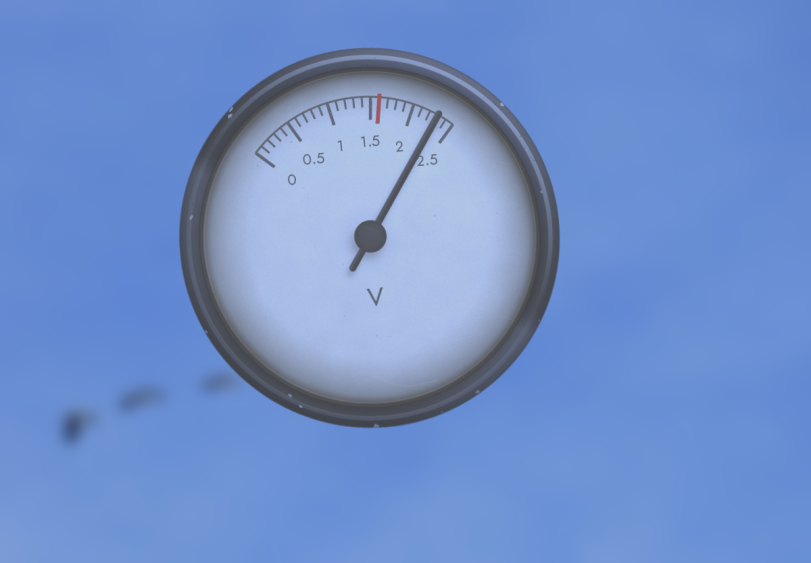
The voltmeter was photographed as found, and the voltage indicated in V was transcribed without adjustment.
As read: 2.3 V
